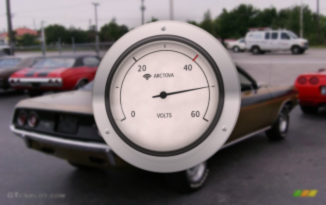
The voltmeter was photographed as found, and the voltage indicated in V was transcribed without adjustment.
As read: 50 V
